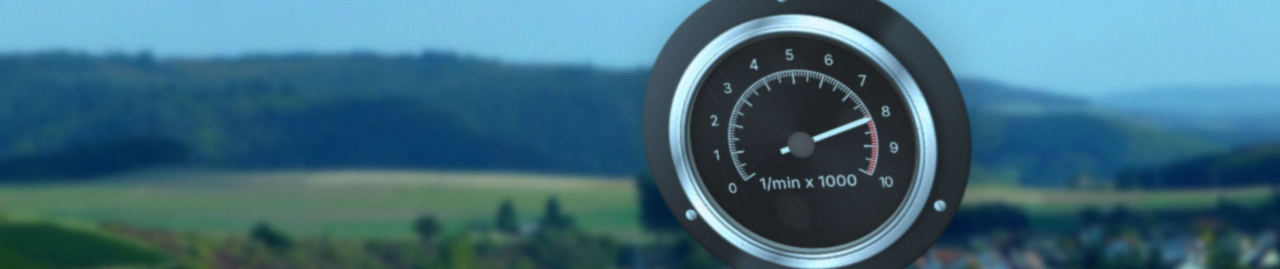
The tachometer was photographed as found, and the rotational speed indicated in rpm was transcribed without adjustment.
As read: 8000 rpm
